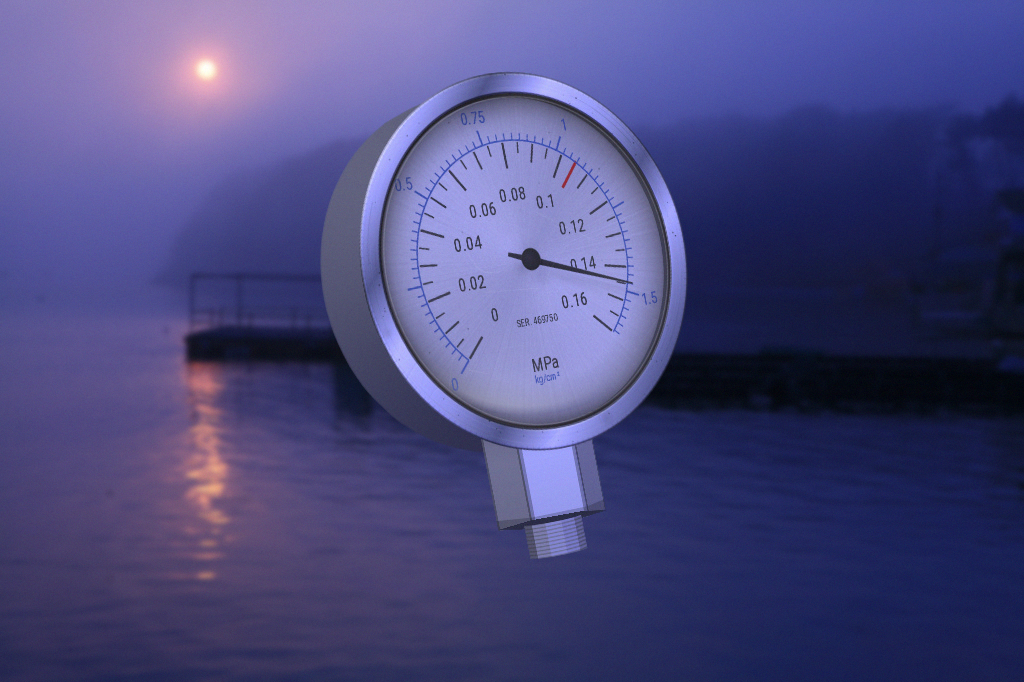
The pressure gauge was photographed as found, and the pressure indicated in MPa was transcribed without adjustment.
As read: 0.145 MPa
